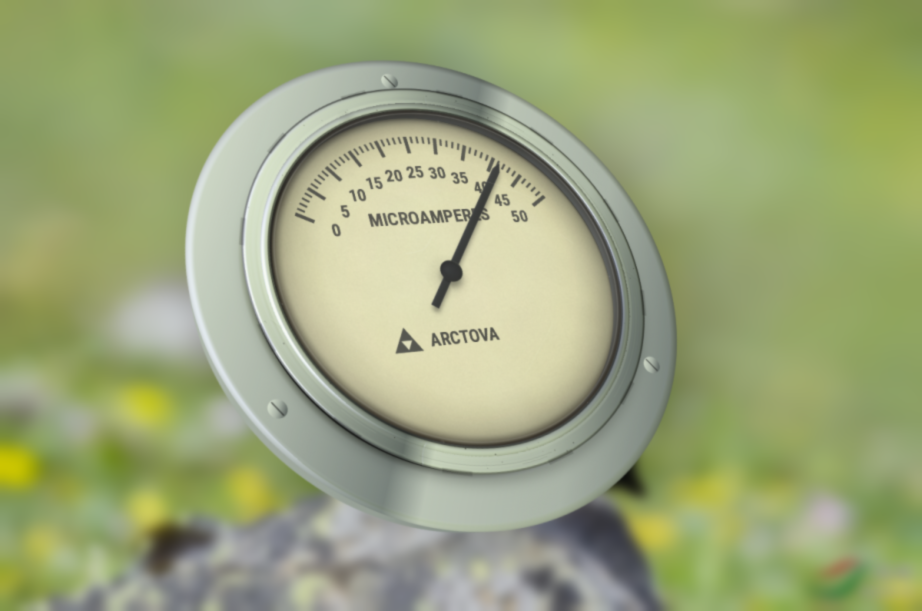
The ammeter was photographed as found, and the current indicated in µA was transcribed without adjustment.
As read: 41 µA
